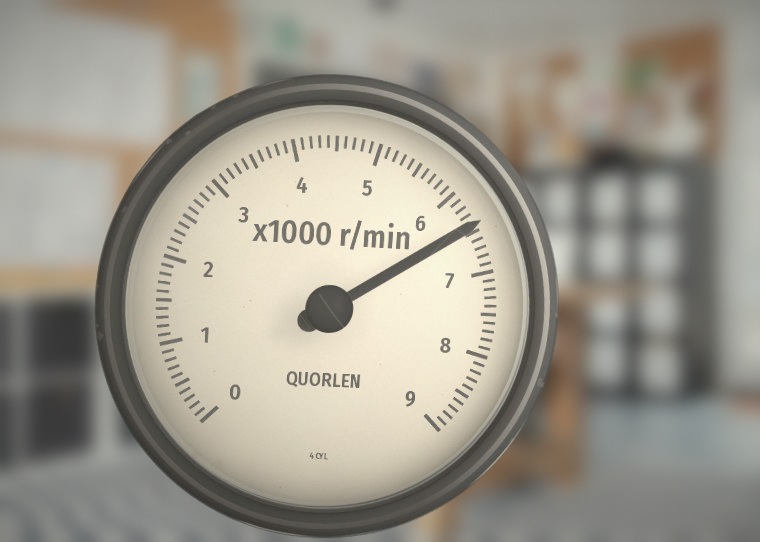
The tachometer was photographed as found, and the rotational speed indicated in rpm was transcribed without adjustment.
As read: 6400 rpm
